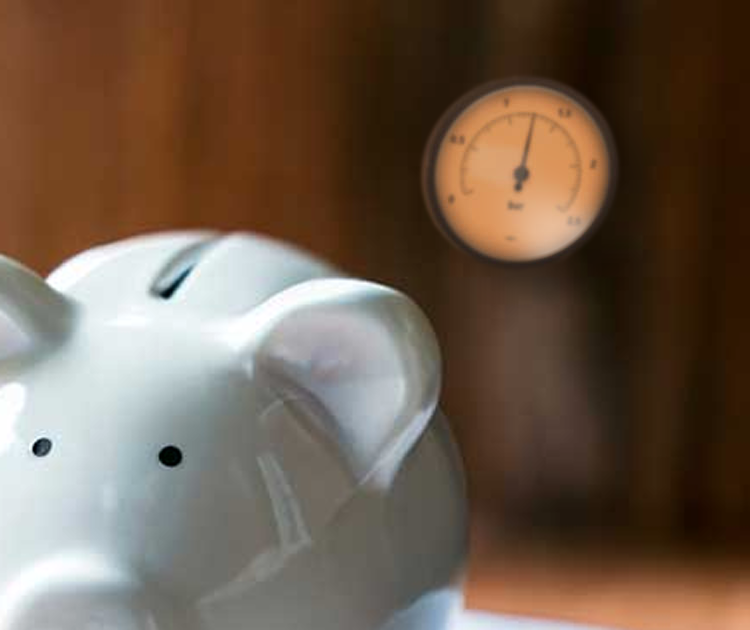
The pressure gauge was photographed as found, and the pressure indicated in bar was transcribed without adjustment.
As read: 1.25 bar
